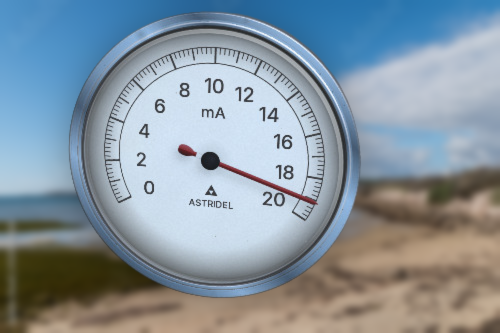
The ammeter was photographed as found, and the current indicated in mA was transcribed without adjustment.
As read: 19 mA
